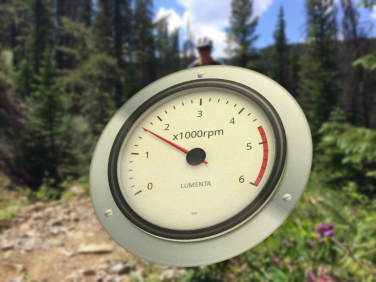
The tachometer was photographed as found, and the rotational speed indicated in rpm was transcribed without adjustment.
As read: 1600 rpm
